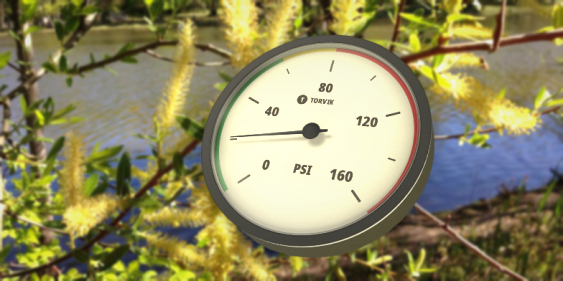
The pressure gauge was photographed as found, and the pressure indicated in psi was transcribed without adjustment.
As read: 20 psi
